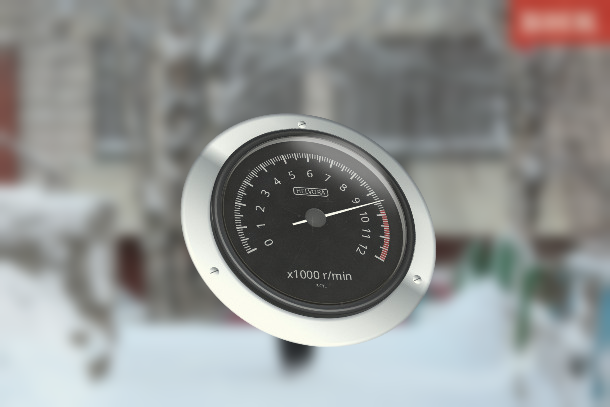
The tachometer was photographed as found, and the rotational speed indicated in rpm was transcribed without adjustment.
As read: 9500 rpm
